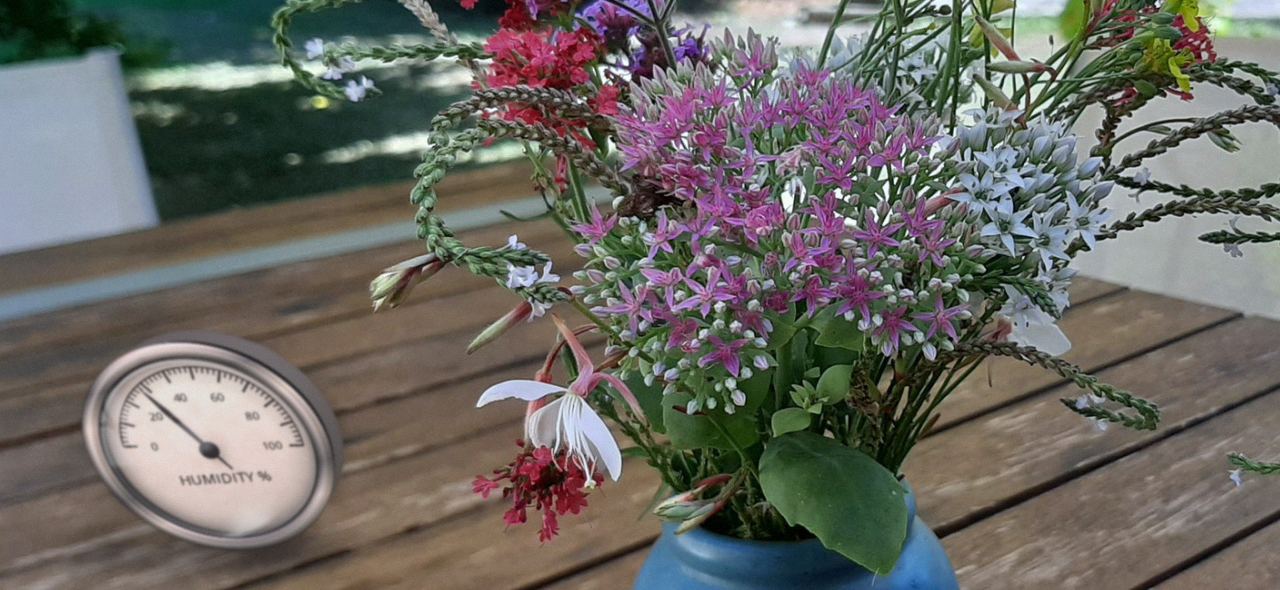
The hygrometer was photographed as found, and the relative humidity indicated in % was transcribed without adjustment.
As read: 30 %
